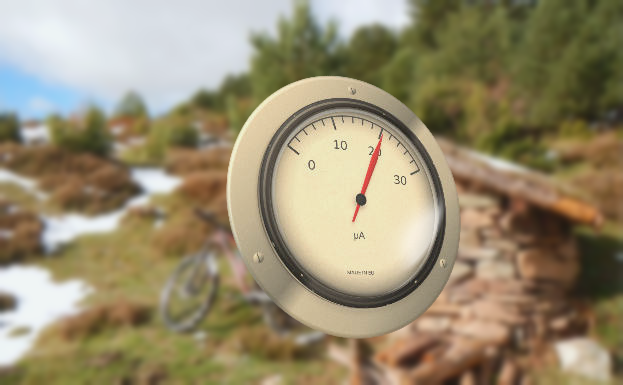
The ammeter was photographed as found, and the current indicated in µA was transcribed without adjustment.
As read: 20 µA
